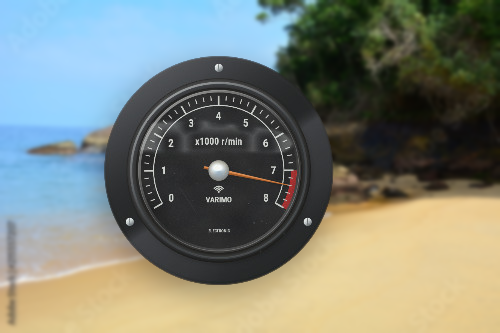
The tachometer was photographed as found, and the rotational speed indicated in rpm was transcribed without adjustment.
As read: 7400 rpm
